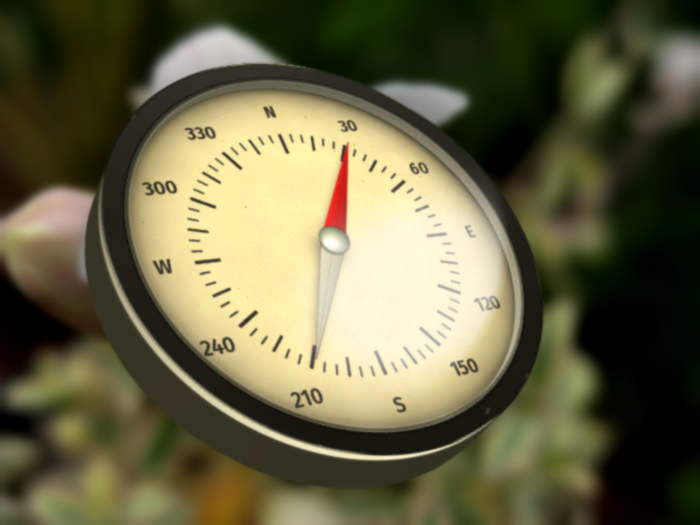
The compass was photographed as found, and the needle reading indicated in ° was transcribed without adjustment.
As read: 30 °
